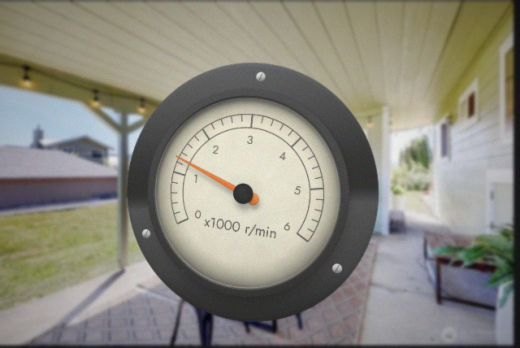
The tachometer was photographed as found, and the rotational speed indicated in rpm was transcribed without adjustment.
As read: 1300 rpm
